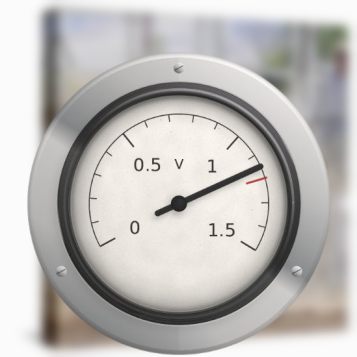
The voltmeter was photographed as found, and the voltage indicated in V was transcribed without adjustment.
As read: 1.15 V
